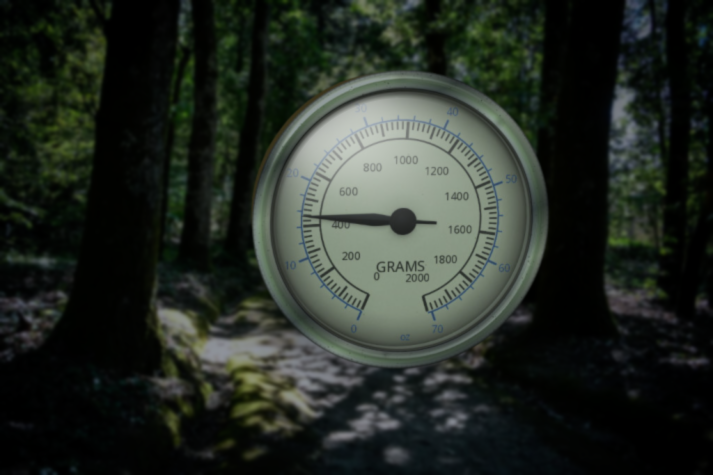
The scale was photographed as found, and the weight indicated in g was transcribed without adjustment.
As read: 440 g
